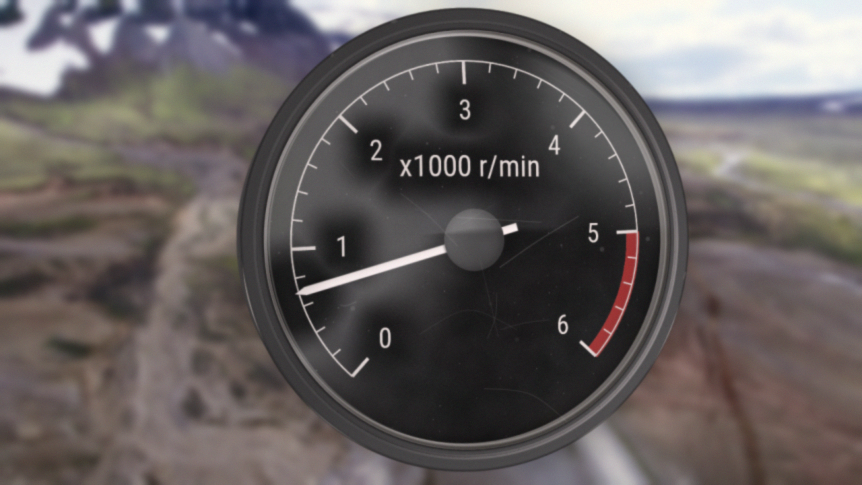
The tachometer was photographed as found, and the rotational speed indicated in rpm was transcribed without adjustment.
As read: 700 rpm
